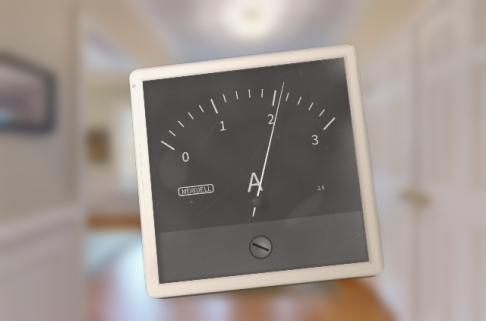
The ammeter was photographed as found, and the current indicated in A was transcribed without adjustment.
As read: 2.1 A
